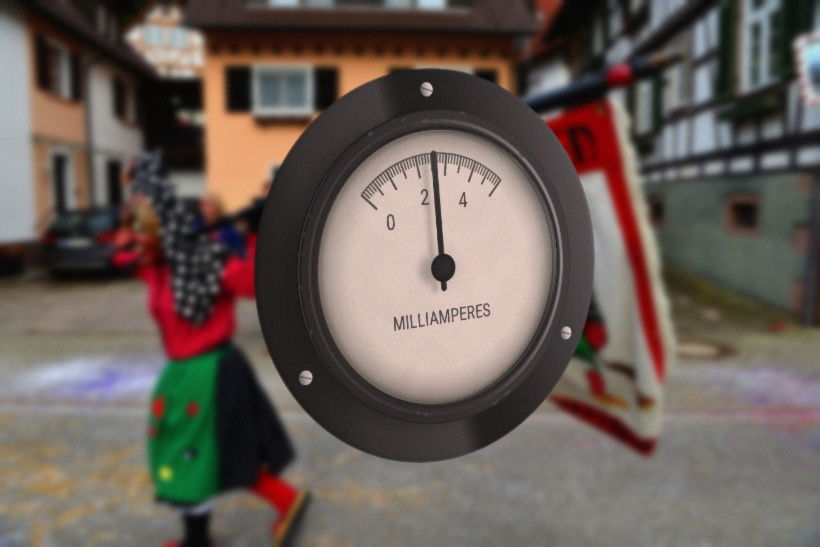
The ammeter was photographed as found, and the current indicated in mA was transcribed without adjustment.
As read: 2.5 mA
